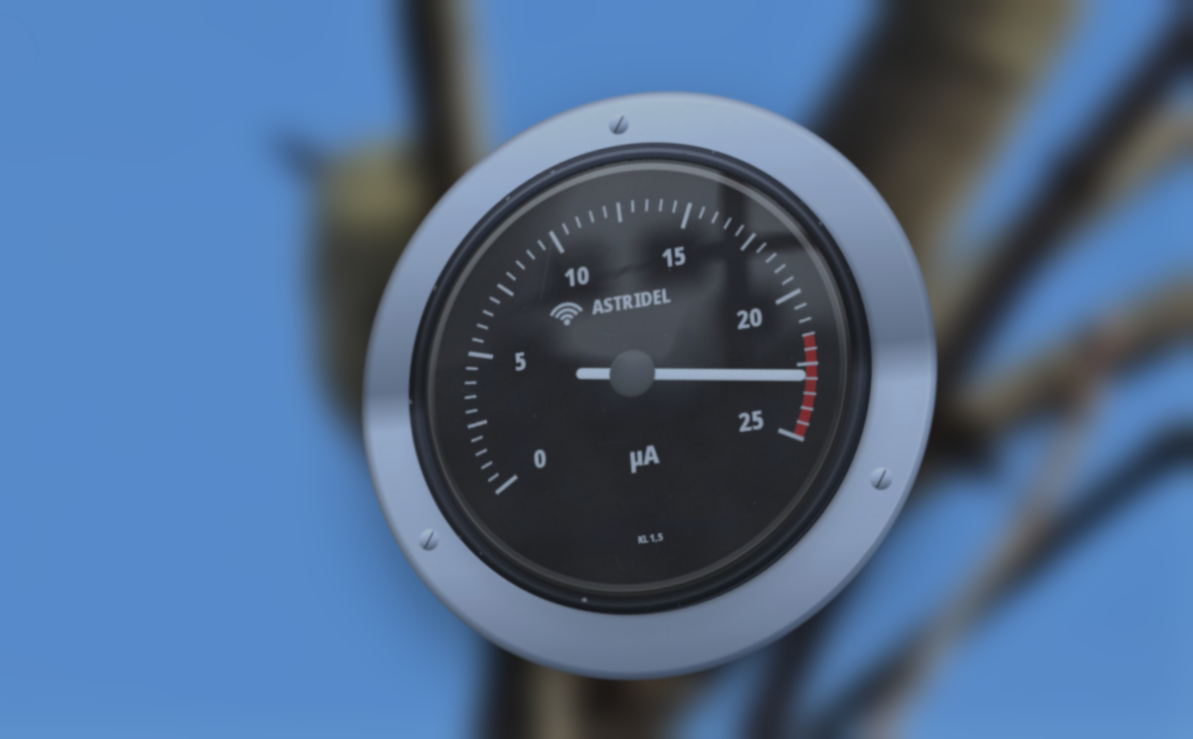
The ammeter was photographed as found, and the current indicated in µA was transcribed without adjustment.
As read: 23 µA
